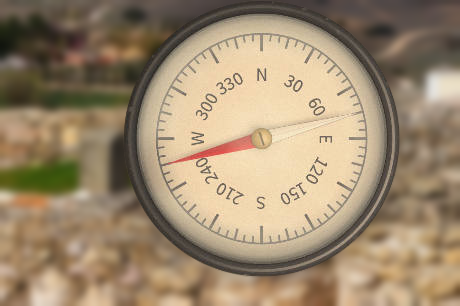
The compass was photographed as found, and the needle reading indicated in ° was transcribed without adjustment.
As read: 255 °
